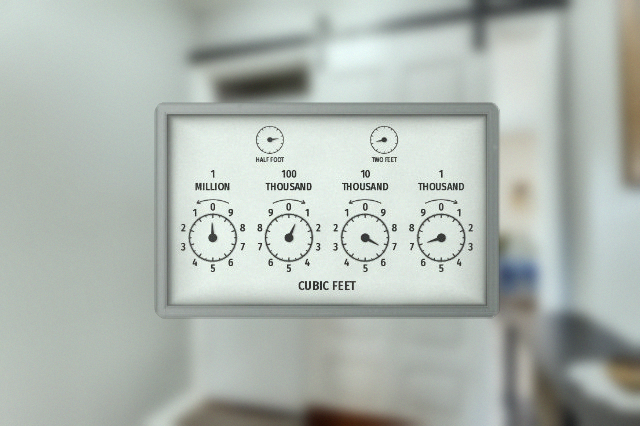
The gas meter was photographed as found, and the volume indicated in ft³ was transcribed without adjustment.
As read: 6700 ft³
